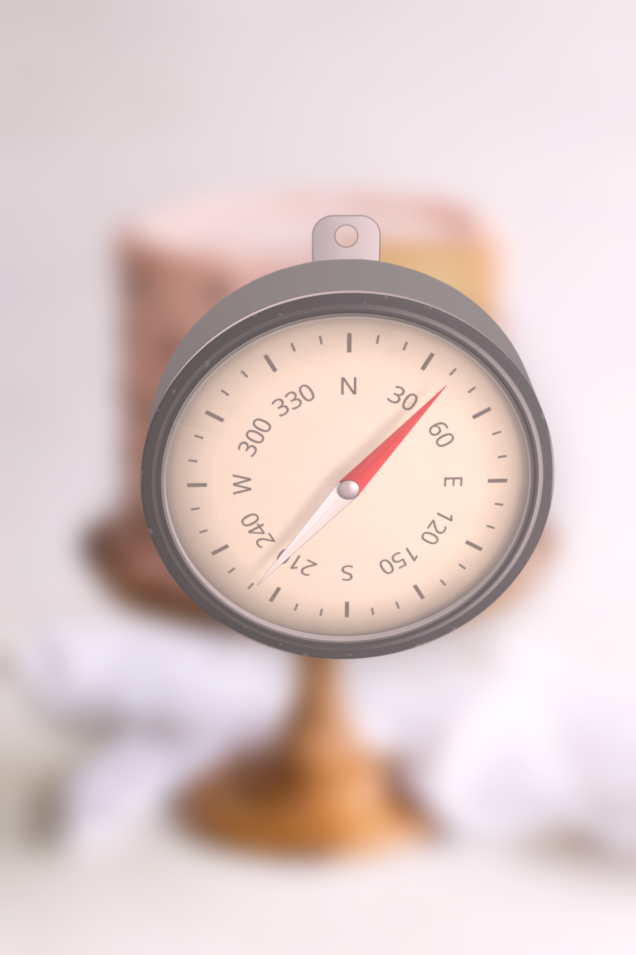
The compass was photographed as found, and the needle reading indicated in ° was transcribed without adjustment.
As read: 40 °
